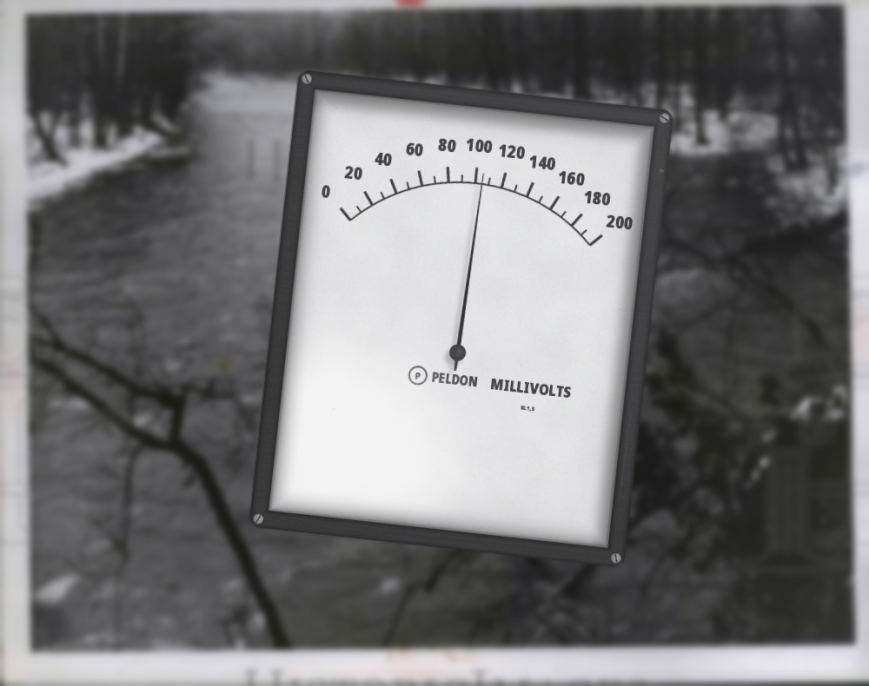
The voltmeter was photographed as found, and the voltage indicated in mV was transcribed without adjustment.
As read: 105 mV
